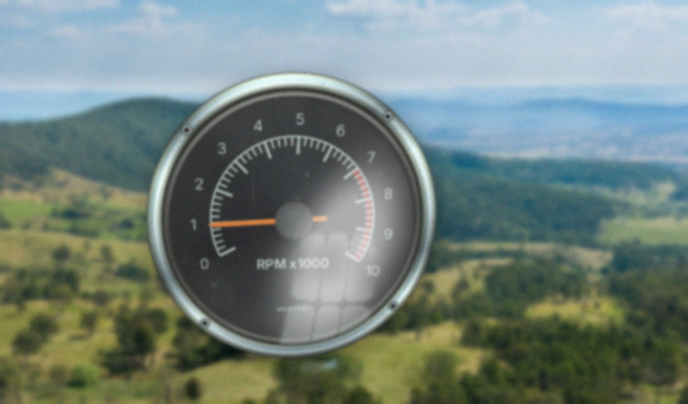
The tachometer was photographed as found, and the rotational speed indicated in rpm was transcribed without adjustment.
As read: 1000 rpm
